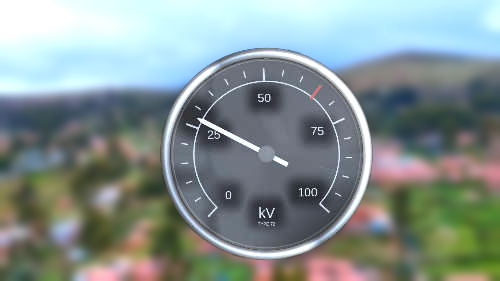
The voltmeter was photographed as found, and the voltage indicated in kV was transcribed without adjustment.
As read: 27.5 kV
